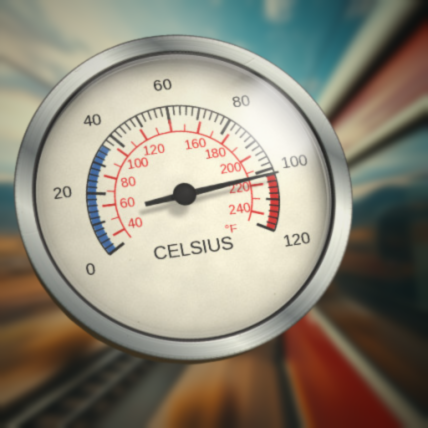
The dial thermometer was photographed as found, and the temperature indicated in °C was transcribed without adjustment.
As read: 102 °C
